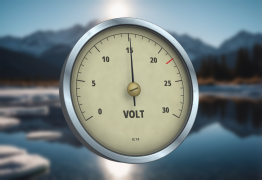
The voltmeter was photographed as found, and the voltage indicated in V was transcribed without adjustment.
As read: 15 V
